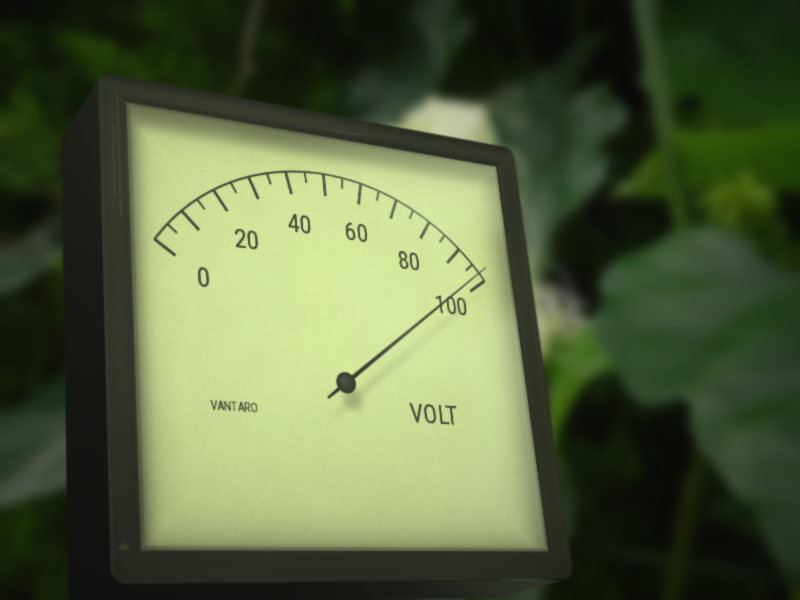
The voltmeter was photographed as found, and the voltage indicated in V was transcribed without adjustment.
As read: 97.5 V
